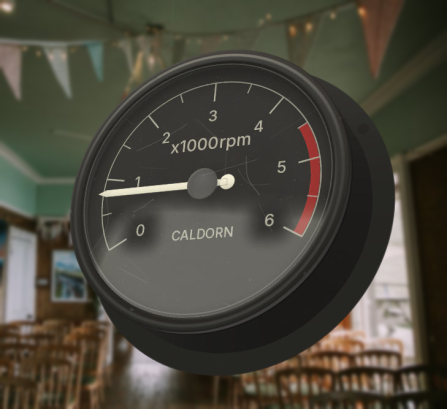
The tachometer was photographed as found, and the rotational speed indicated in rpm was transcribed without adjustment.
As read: 750 rpm
